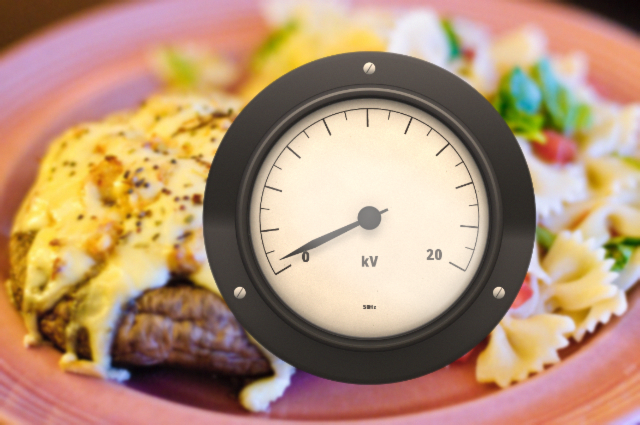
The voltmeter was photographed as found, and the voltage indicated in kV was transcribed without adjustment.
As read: 0.5 kV
